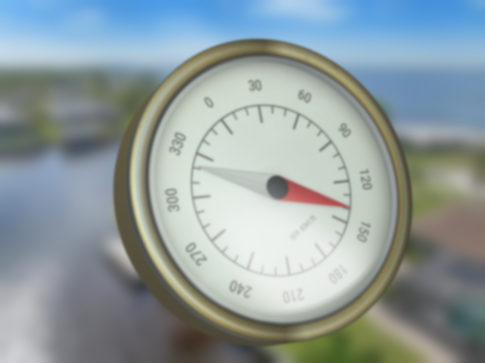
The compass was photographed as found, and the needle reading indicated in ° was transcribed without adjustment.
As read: 140 °
